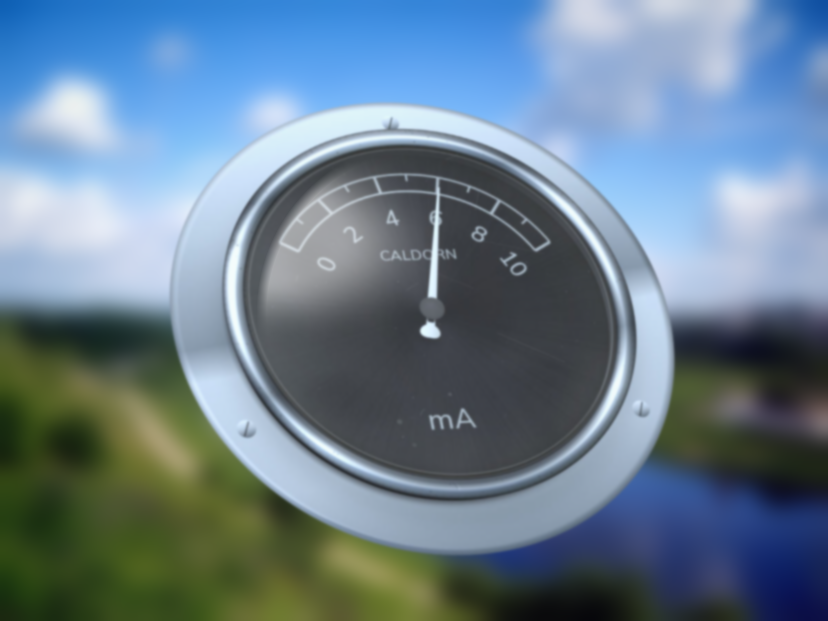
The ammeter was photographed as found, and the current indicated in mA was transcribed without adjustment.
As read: 6 mA
